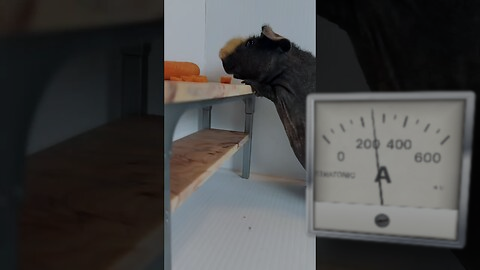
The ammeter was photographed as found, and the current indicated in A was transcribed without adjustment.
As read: 250 A
